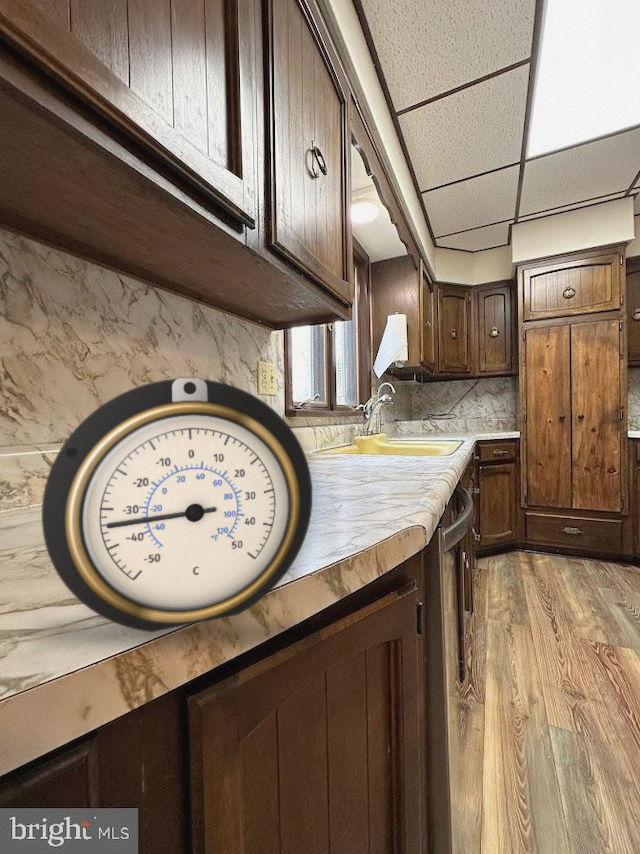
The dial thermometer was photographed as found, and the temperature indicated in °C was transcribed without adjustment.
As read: -34 °C
